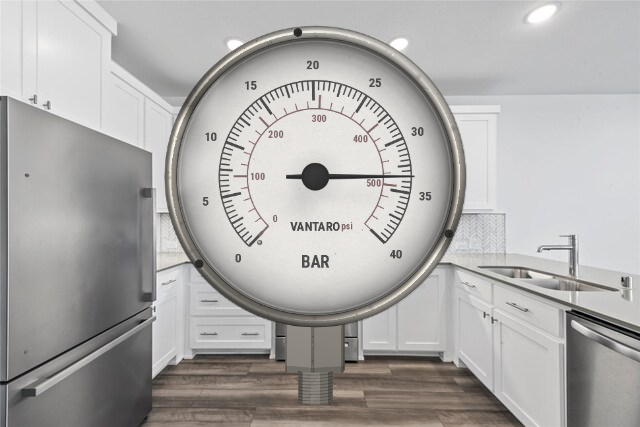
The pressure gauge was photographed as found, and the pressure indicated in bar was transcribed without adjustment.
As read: 33.5 bar
